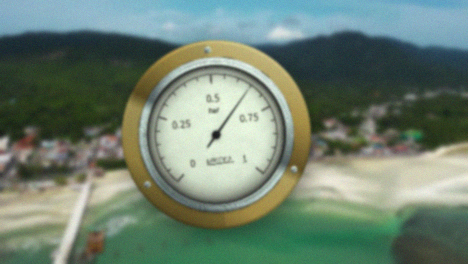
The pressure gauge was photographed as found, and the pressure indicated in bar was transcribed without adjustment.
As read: 0.65 bar
